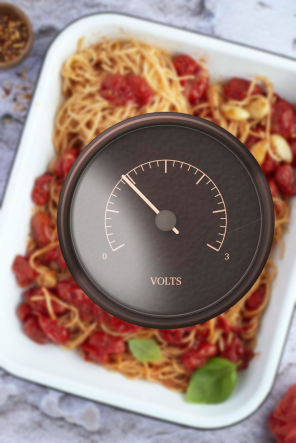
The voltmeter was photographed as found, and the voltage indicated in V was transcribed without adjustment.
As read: 0.95 V
